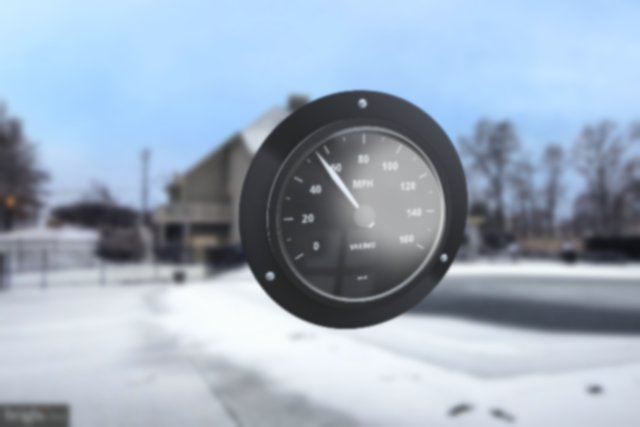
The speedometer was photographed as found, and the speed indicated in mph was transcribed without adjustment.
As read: 55 mph
